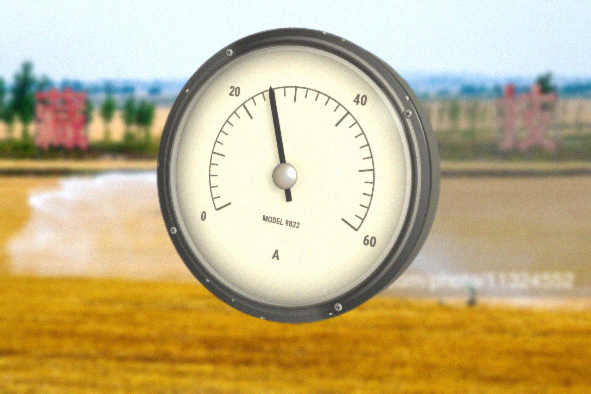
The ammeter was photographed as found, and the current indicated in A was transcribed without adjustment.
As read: 26 A
